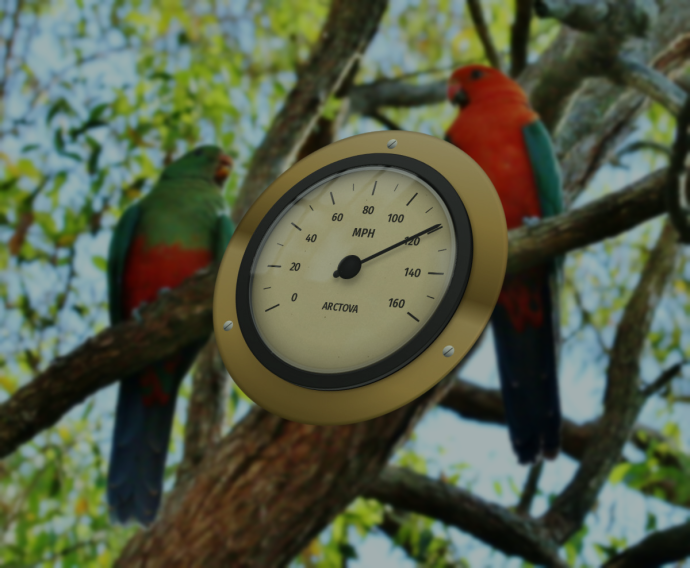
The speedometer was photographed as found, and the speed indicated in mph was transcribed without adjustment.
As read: 120 mph
